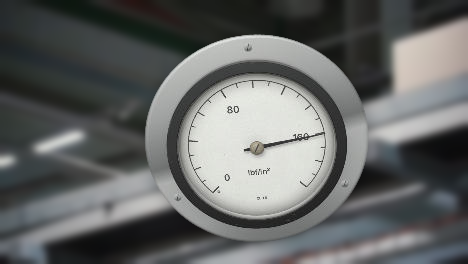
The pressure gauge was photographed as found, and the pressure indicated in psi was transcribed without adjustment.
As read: 160 psi
